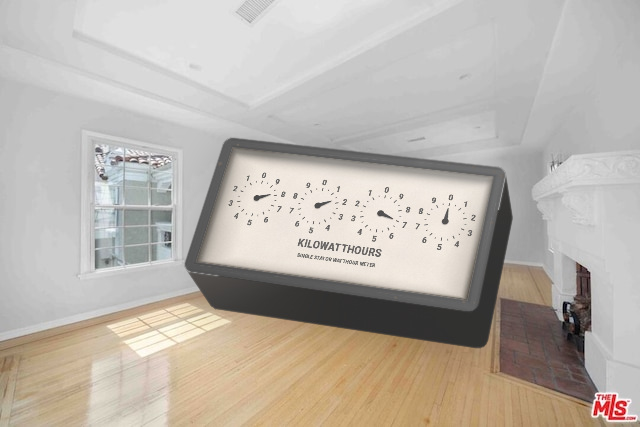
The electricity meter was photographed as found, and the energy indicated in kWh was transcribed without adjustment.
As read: 8170 kWh
